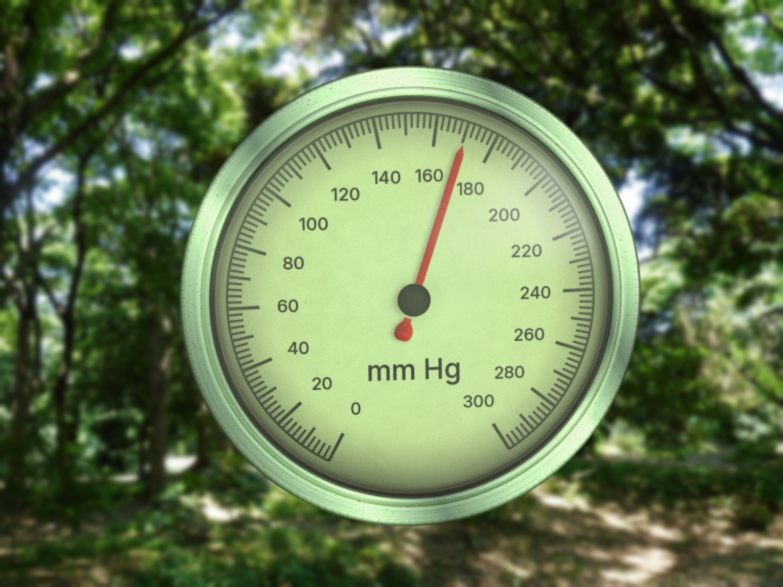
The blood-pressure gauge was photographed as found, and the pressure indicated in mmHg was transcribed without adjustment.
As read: 170 mmHg
